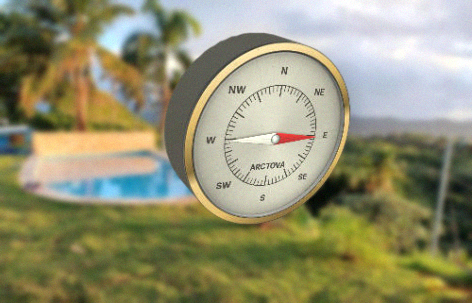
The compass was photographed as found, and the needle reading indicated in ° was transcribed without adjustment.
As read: 90 °
